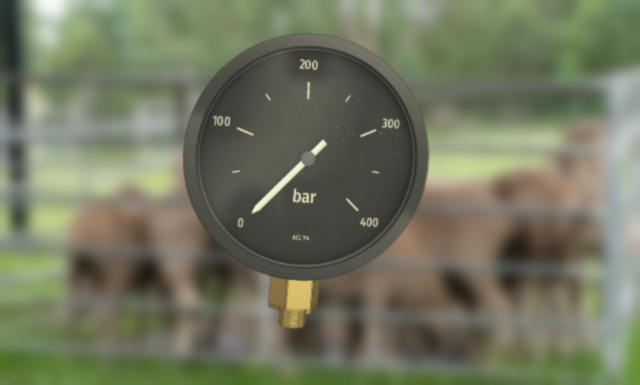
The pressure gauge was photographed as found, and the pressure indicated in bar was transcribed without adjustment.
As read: 0 bar
